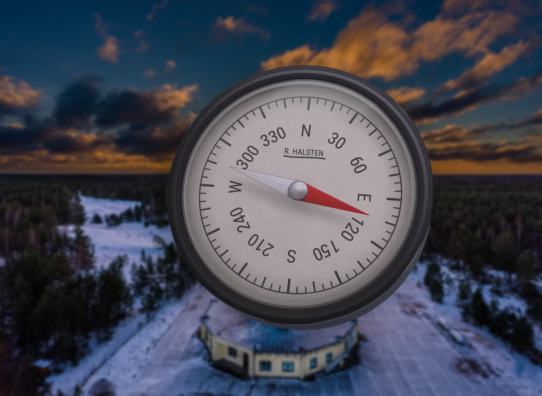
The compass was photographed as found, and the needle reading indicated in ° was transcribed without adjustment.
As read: 105 °
